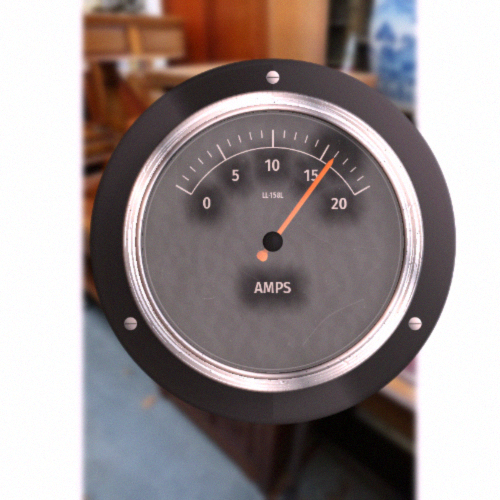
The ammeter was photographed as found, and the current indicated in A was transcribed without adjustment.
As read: 16 A
